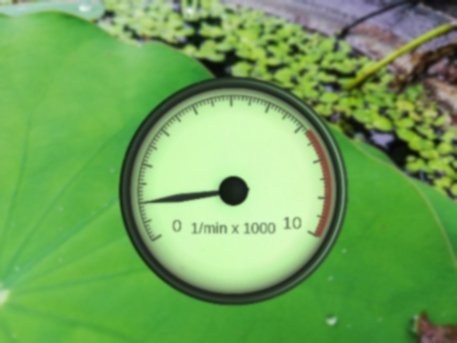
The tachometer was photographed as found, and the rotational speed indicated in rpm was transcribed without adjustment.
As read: 1000 rpm
